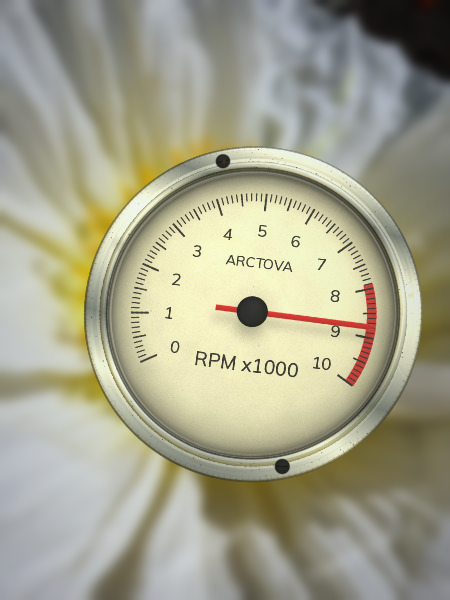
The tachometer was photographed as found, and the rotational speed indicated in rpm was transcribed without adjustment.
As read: 8800 rpm
